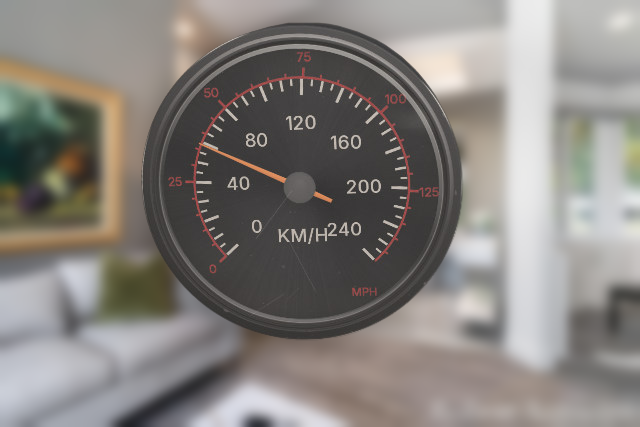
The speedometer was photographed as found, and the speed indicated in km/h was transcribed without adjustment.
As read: 60 km/h
